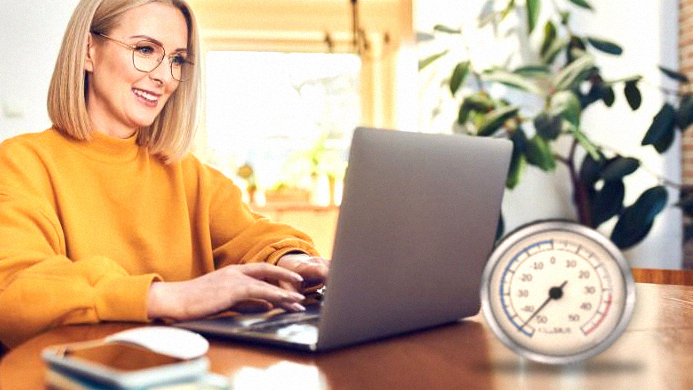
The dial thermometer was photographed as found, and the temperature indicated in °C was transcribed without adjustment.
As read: -45 °C
